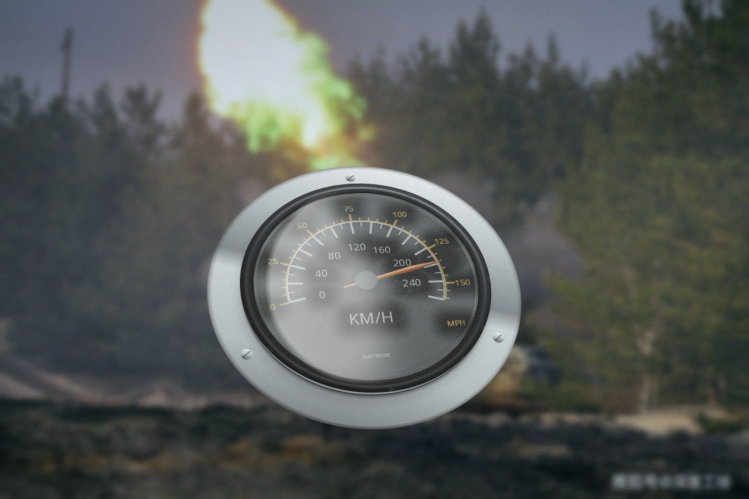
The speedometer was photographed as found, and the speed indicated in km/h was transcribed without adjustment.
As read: 220 km/h
